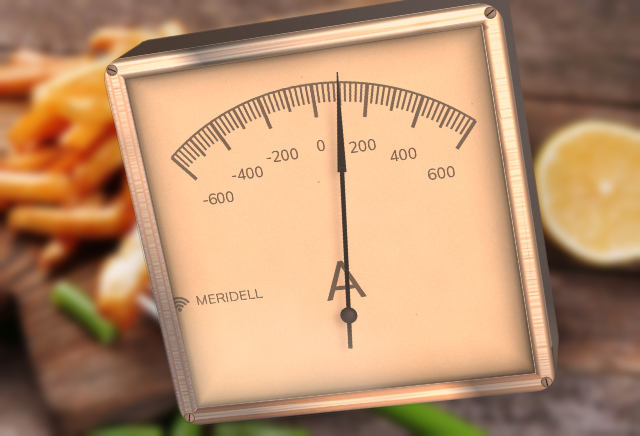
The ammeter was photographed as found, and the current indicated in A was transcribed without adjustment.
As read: 100 A
